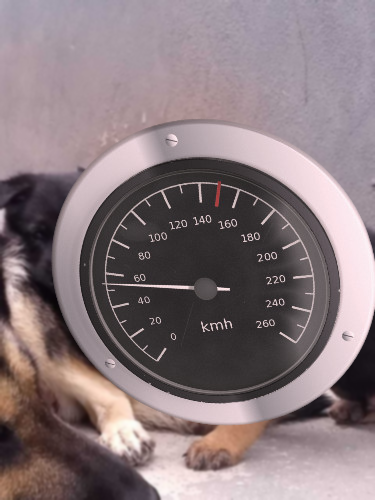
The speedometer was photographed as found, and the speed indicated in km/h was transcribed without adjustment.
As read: 55 km/h
